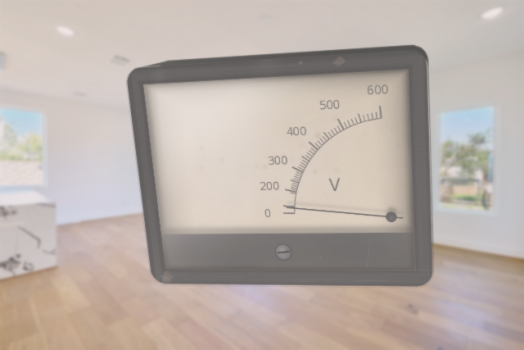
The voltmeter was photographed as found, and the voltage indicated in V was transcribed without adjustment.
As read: 100 V
